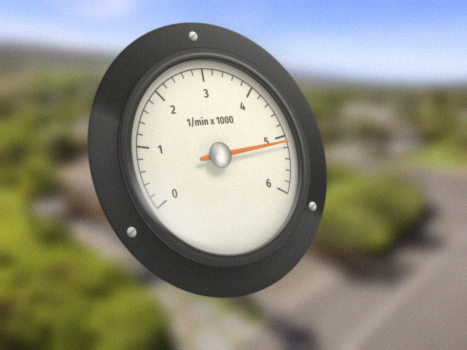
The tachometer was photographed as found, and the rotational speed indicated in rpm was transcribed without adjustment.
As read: 5100 rpm
